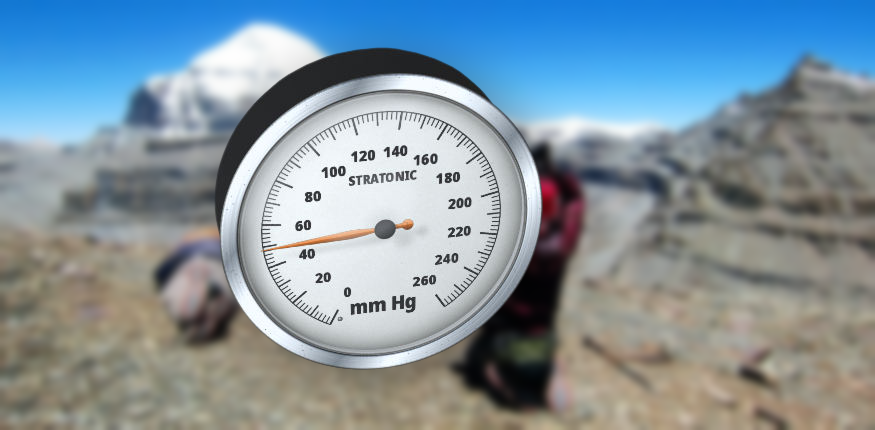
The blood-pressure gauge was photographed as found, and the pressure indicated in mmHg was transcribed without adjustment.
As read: 50 mmHg
